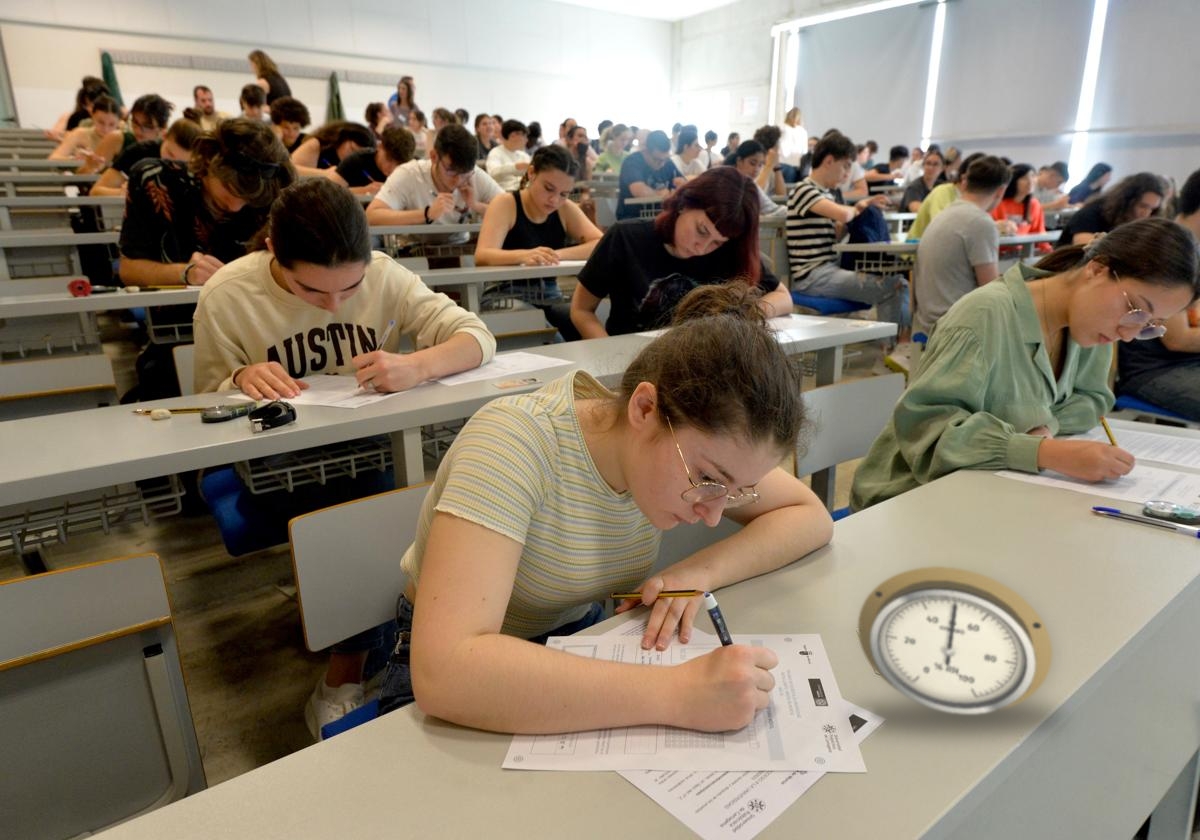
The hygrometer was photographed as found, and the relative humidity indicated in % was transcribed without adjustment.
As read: 50 %
